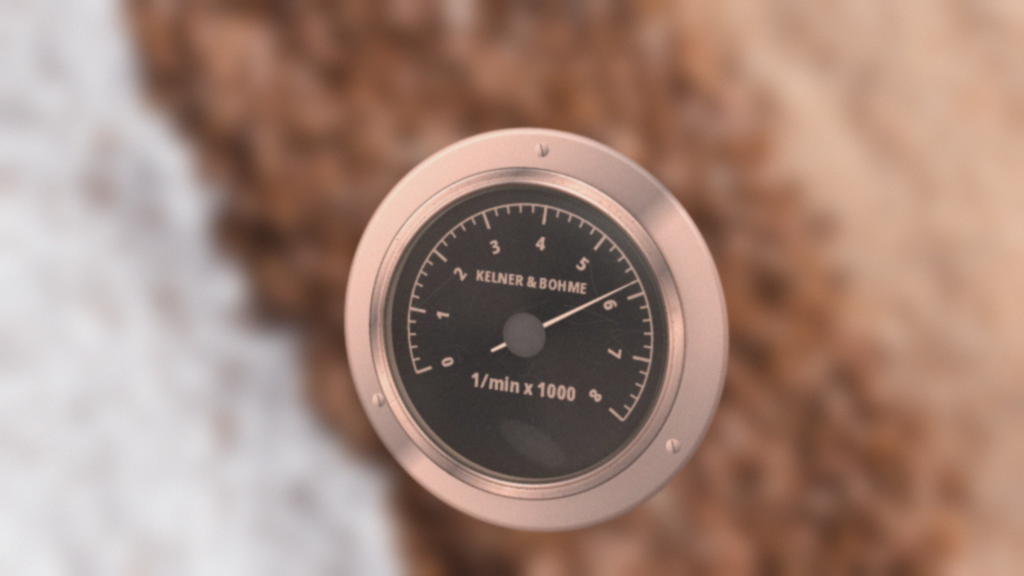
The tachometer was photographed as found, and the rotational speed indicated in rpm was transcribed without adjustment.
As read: 5800 rpm
